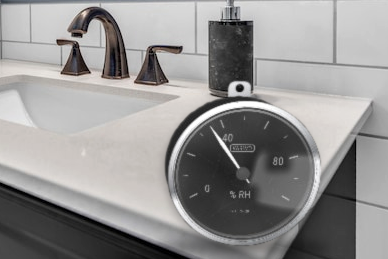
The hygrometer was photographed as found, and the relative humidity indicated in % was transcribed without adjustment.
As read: 35 %
